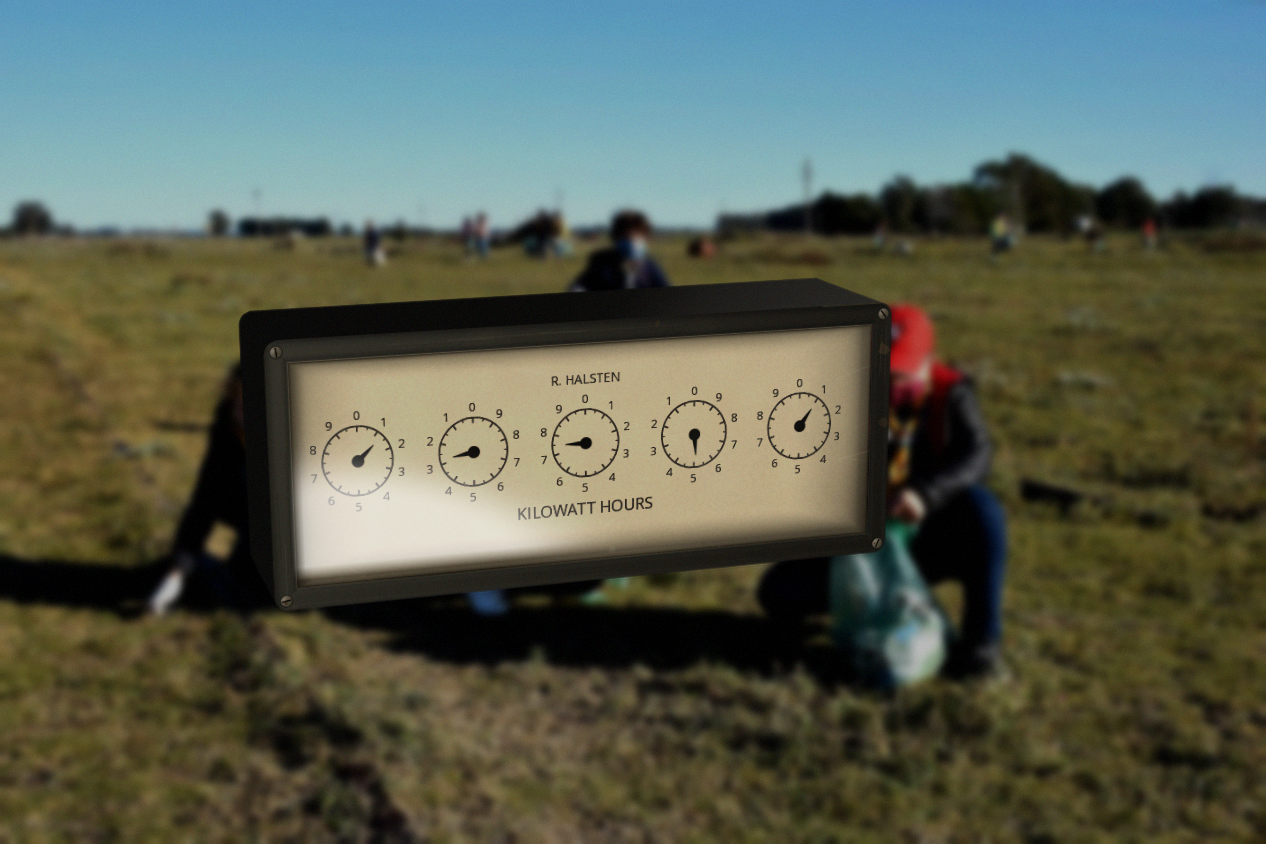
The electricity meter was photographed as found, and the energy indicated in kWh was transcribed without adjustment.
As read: 12751 kWh
